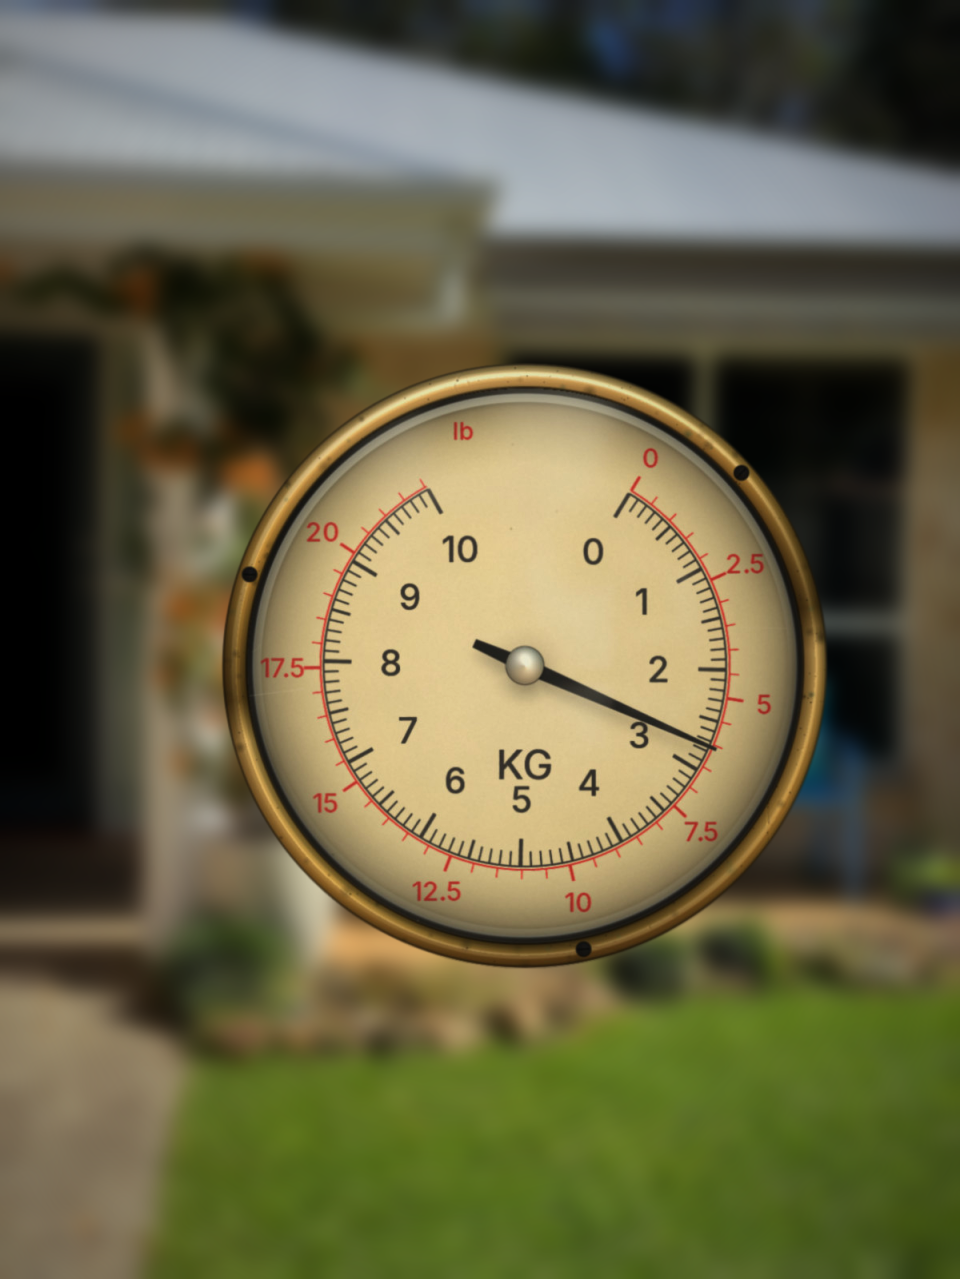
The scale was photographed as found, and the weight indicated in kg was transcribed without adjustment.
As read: 2.75 kg
